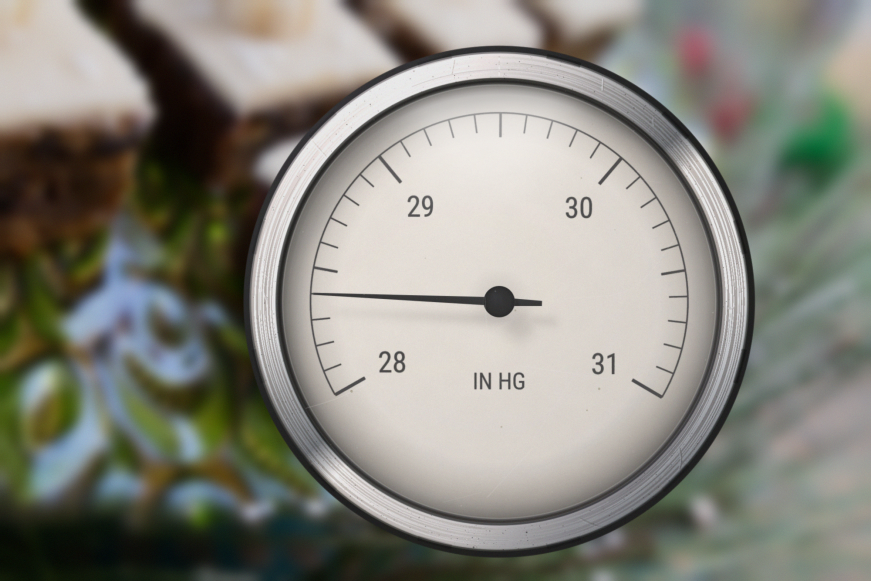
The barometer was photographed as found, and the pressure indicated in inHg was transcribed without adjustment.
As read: 28.4 inHg
